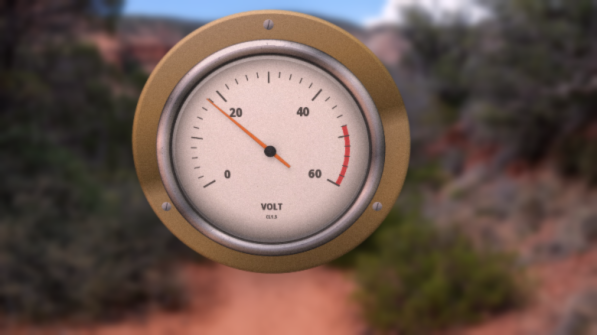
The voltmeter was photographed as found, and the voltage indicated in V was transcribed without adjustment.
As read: 18 V
